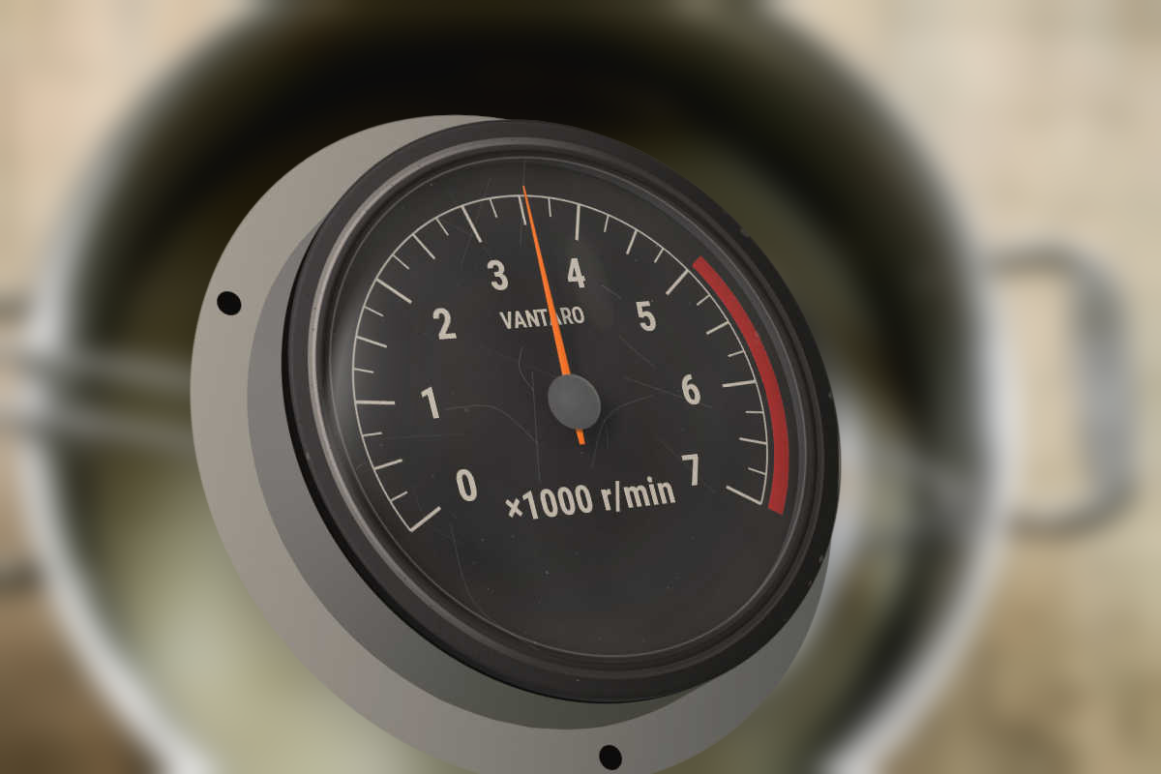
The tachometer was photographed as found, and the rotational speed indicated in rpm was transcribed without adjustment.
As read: 3500 rpm
